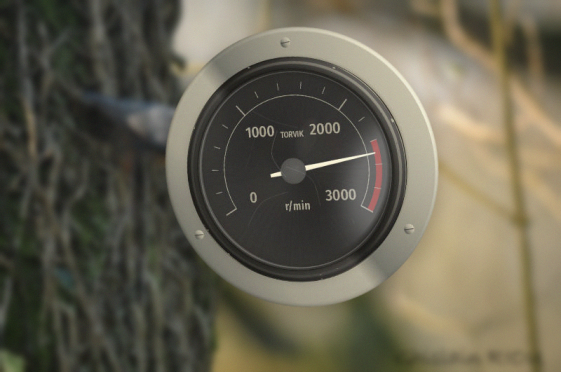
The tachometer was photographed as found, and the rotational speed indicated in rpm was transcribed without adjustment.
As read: 2500 rpm
